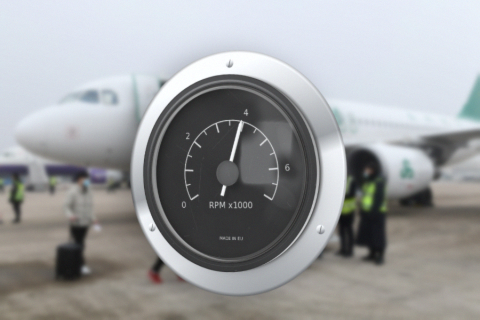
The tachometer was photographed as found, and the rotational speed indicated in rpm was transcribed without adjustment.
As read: 4000 rpm
